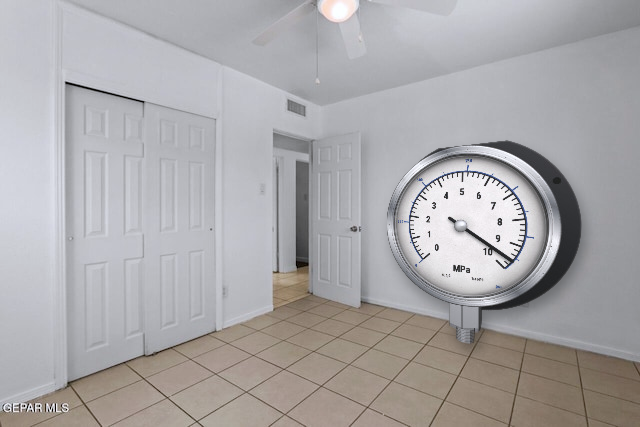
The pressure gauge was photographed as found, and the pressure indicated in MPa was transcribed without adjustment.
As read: 9.6 MPa
